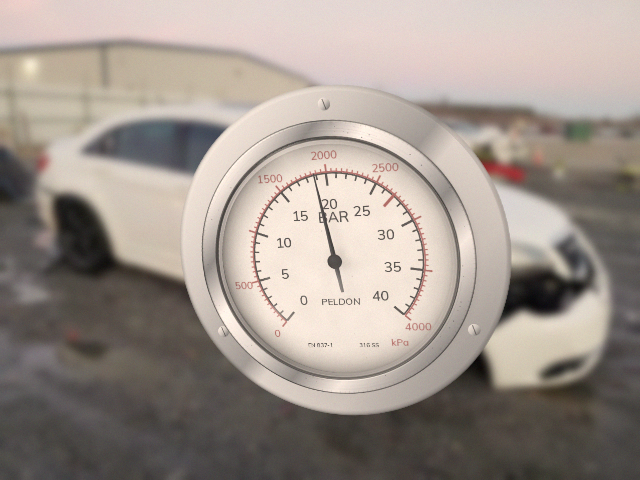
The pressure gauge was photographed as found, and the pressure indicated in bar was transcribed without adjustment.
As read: 19 bar
